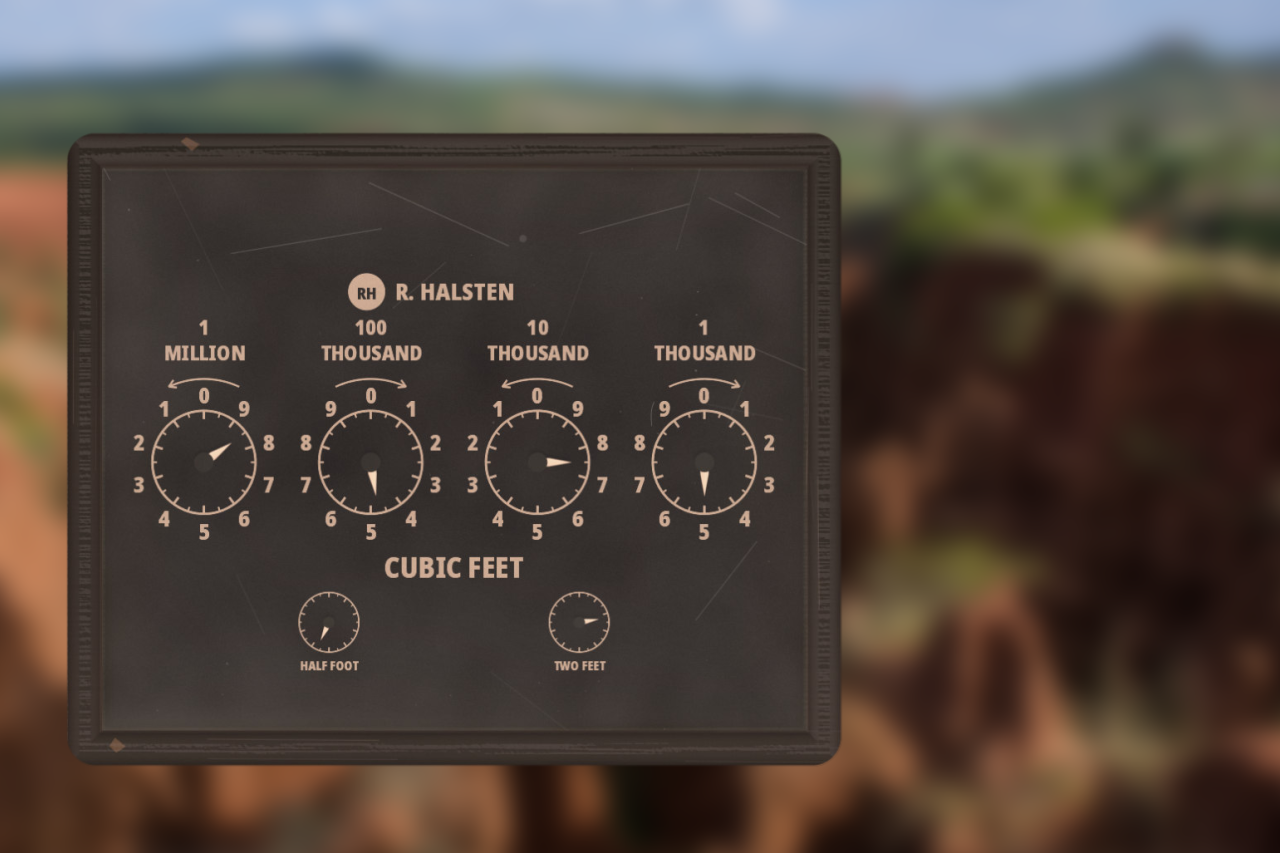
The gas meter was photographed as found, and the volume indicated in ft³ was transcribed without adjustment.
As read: 847500 ft³
